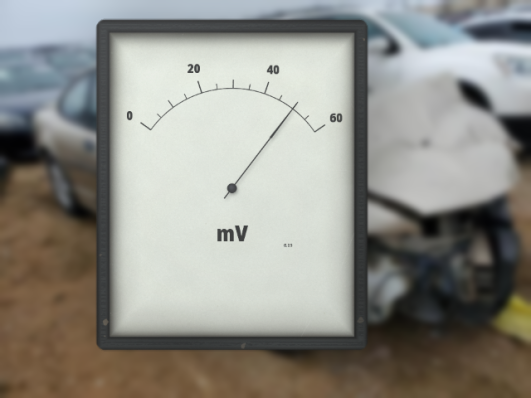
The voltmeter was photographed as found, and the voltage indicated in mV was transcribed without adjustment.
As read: 50 mV
